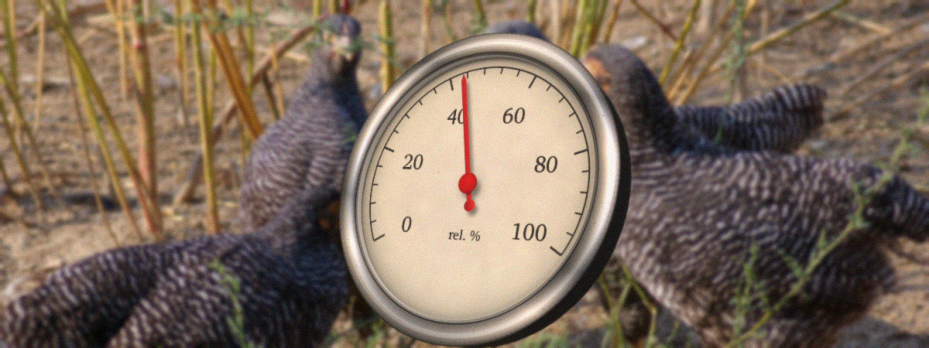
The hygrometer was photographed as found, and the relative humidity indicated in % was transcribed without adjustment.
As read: 44 %
